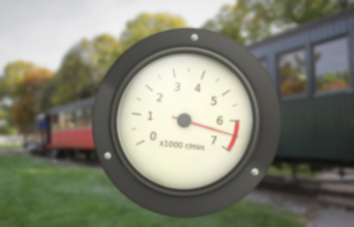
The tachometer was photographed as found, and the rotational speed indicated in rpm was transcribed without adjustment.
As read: 6500 rpm
